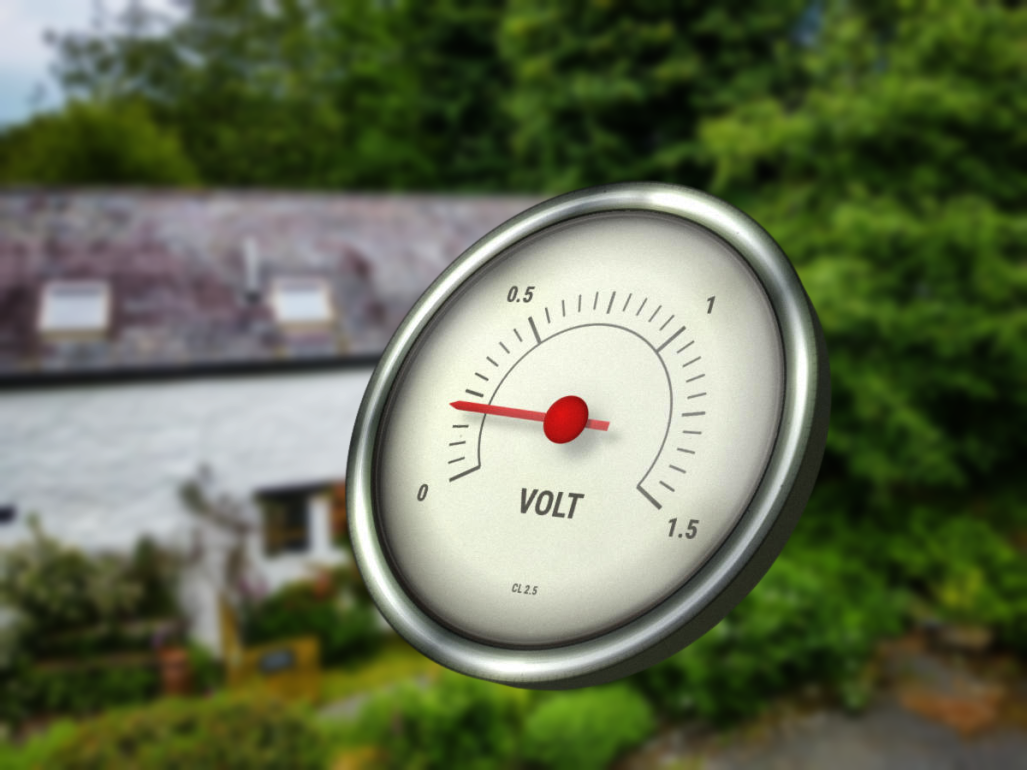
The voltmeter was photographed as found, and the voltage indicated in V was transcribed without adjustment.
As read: 0.2 V
